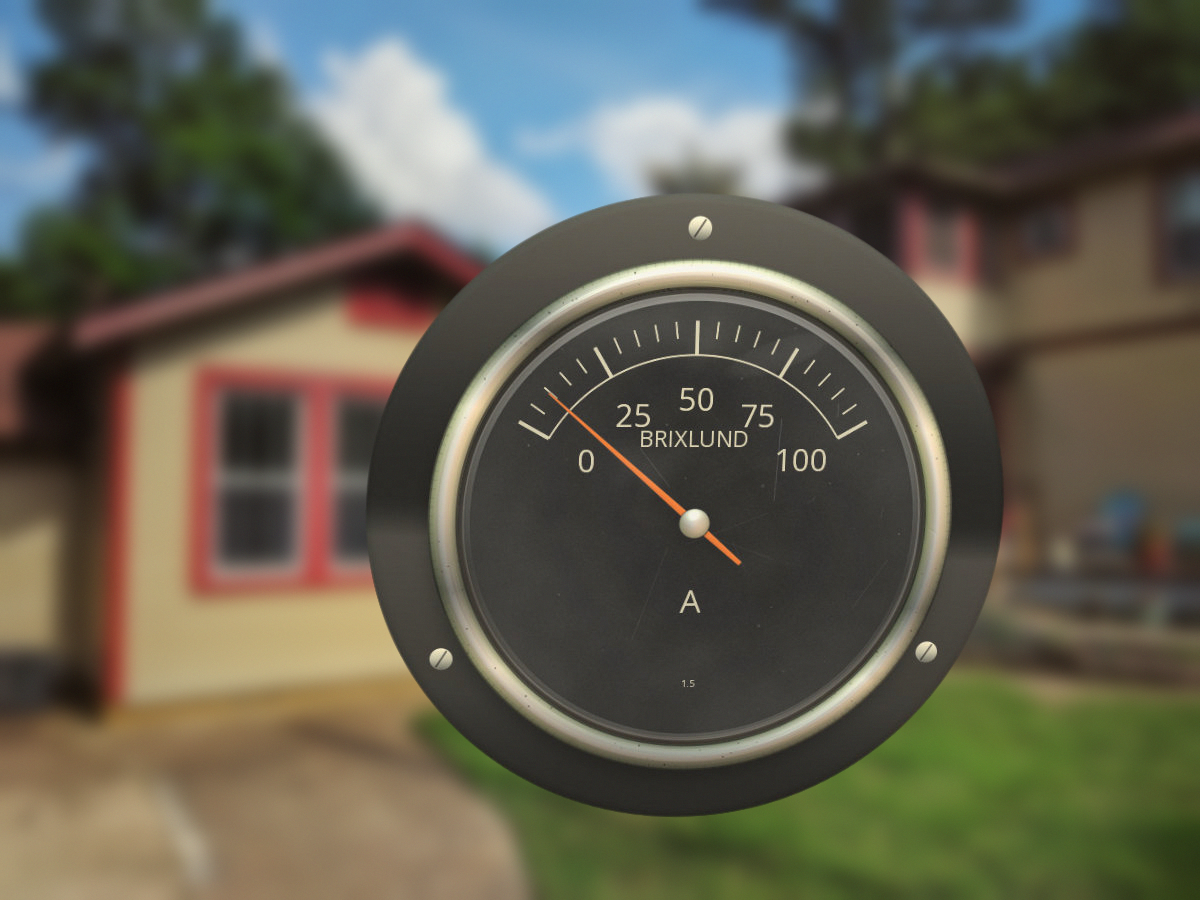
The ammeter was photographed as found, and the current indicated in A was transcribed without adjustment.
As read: 10 A
